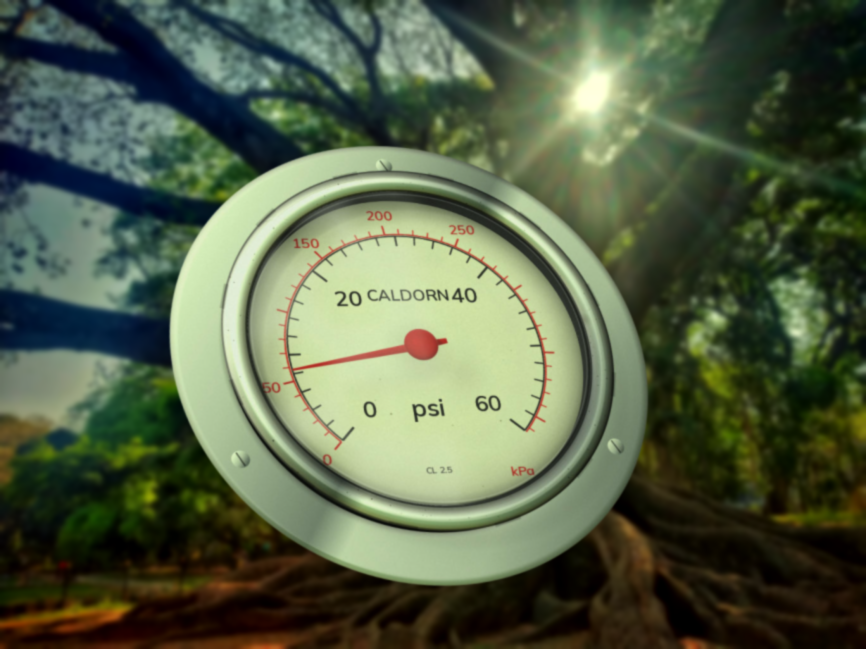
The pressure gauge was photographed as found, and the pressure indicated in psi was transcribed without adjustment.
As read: 8 psi
